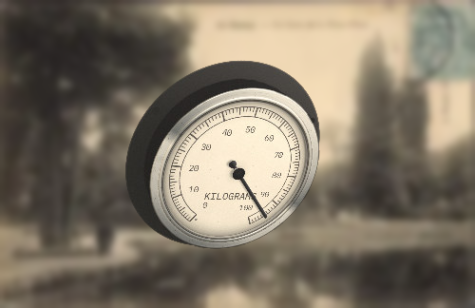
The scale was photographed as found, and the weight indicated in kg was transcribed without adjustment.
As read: 95 kg
